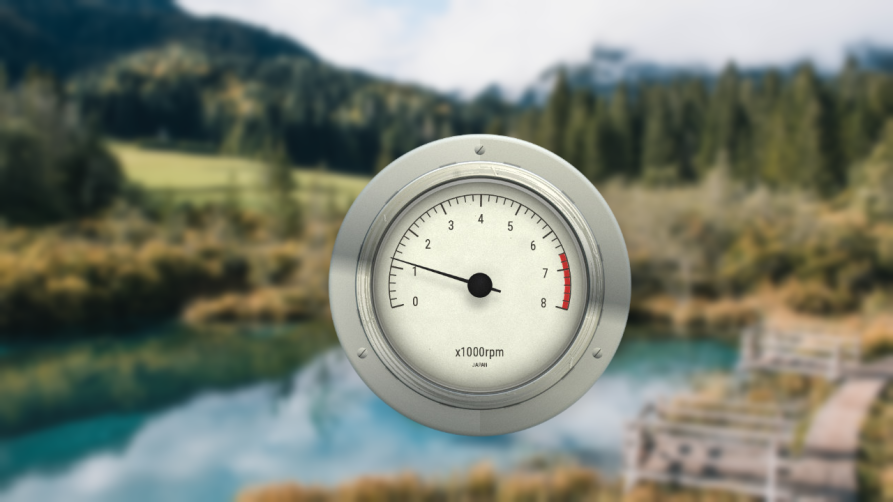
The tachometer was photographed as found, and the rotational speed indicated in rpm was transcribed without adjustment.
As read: 1200 rpm
